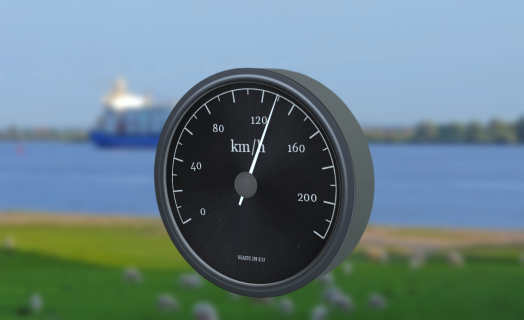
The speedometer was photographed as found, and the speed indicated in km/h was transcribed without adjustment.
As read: 130 km/h
